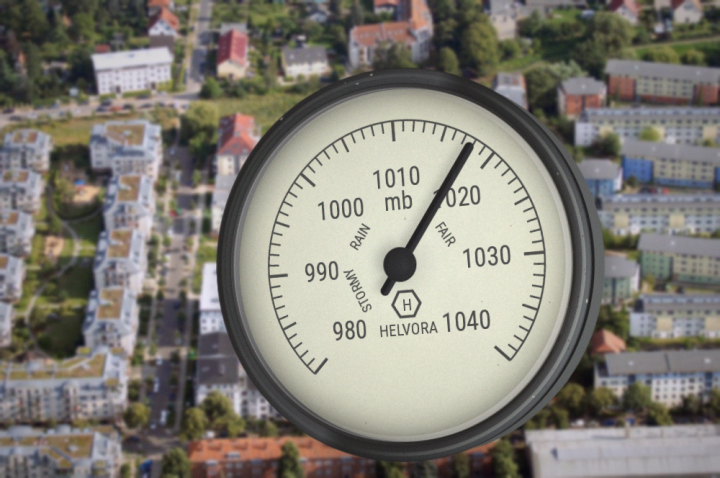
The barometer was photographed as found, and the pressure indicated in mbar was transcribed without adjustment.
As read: 1018 mbar
